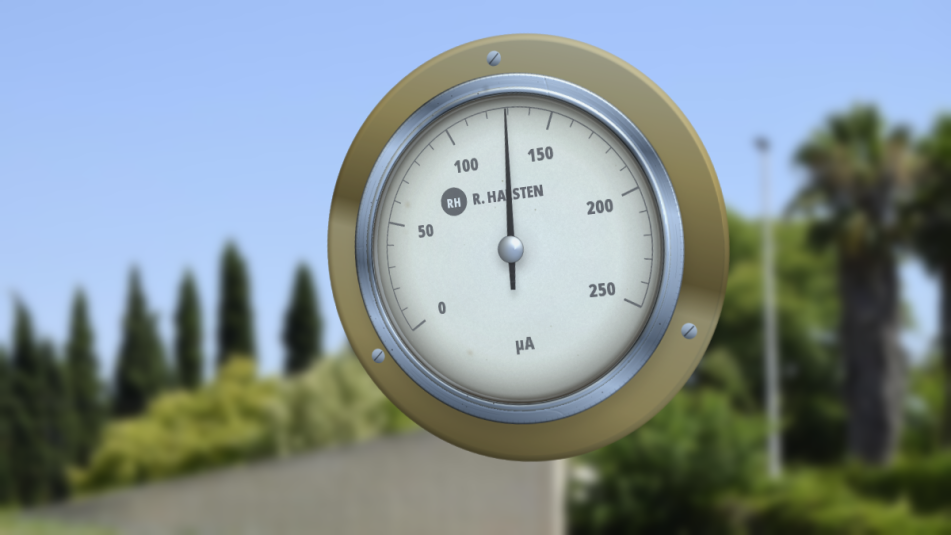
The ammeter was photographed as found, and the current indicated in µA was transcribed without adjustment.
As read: 130 µA
